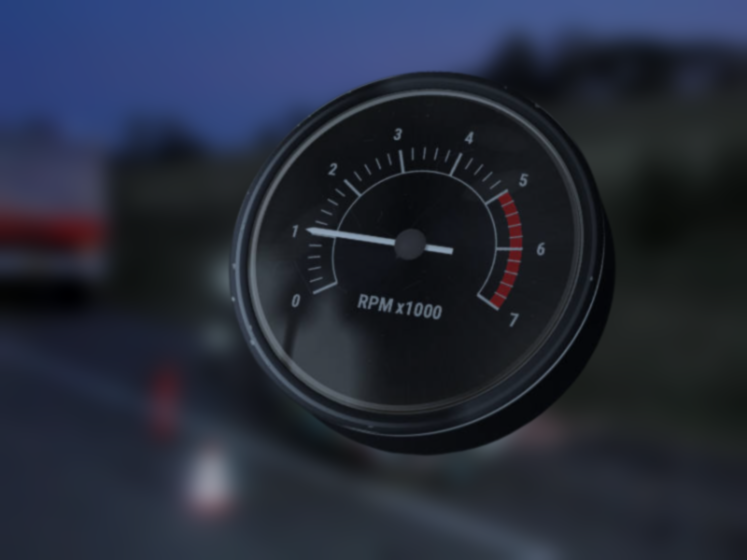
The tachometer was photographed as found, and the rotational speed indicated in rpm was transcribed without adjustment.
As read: 1000 rpm
